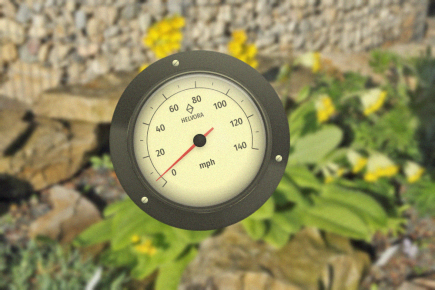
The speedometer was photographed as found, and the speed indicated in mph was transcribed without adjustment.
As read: 5 mph
